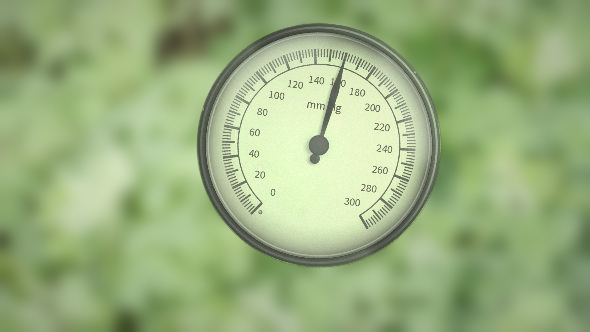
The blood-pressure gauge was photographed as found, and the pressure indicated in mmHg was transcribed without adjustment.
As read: 160 mmHg
